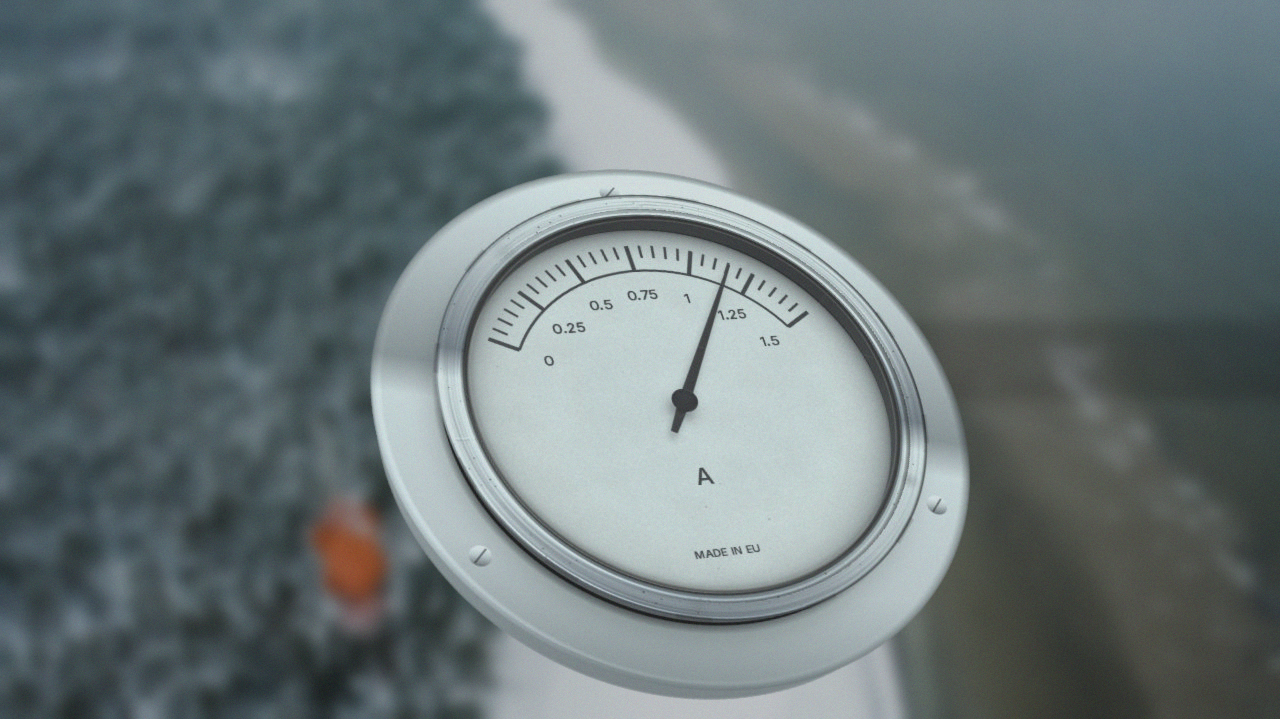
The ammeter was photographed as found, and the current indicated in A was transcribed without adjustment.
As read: 1.15 A
